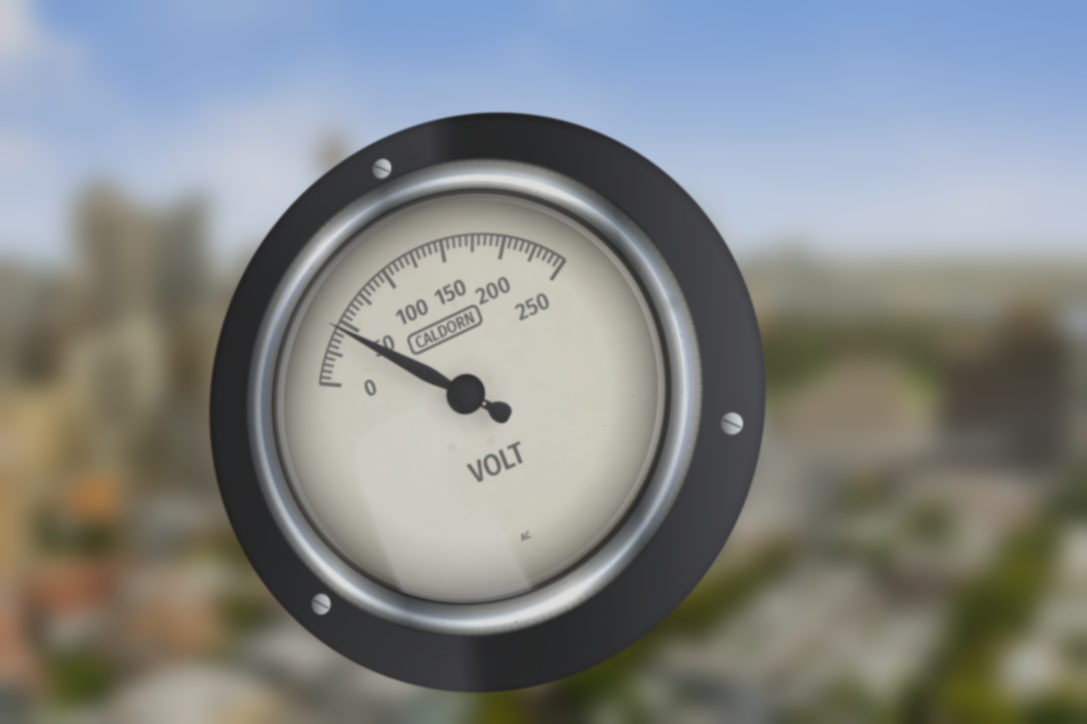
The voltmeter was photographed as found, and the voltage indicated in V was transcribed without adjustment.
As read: 45 V
